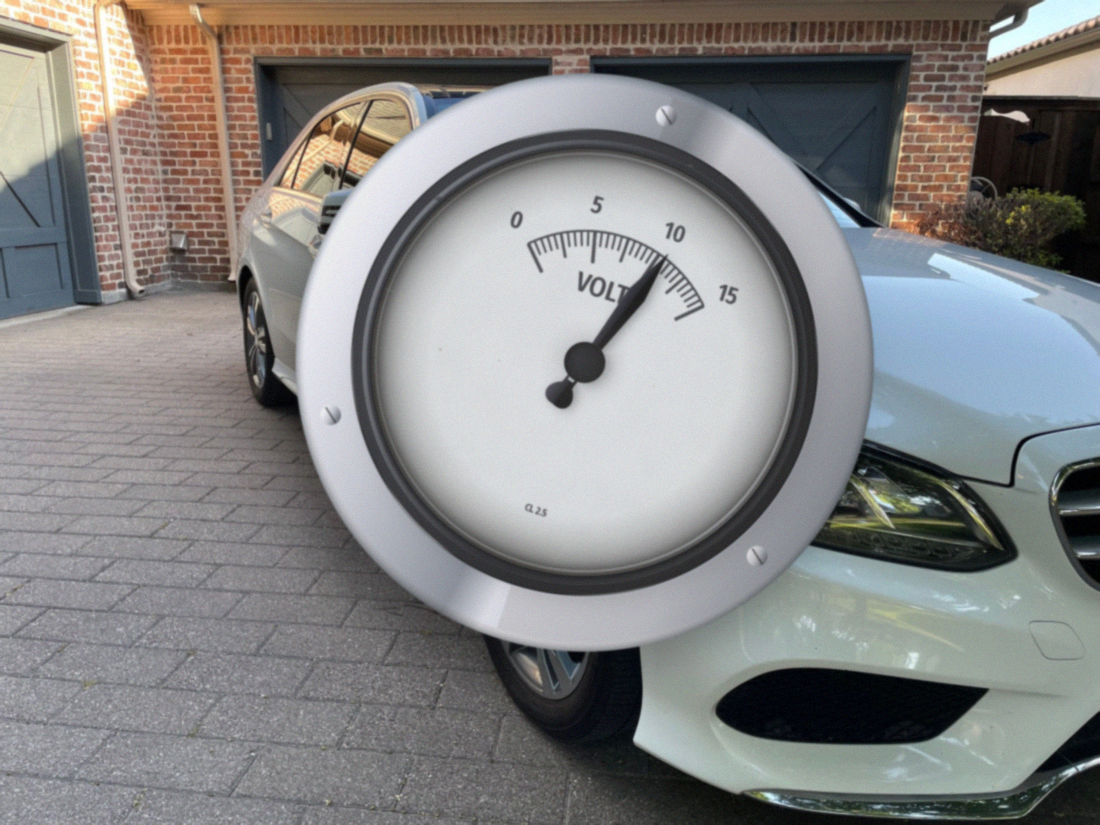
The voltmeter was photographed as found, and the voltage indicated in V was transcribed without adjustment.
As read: 10.5 V
